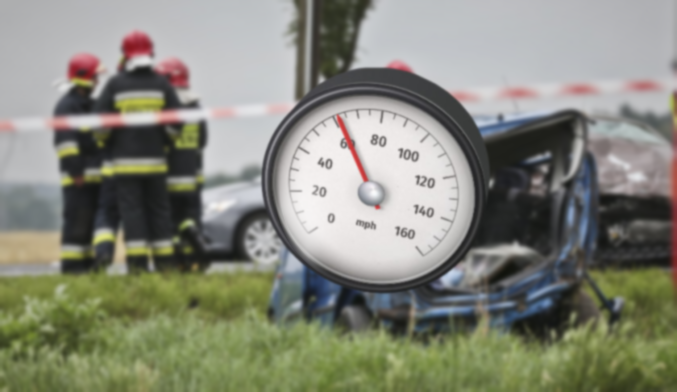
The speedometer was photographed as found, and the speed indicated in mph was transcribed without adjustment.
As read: 62.5 mph
